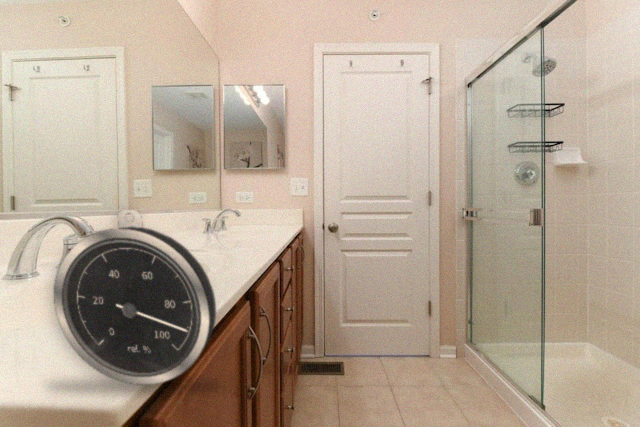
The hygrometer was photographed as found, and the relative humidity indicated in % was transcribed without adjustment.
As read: 90 %
